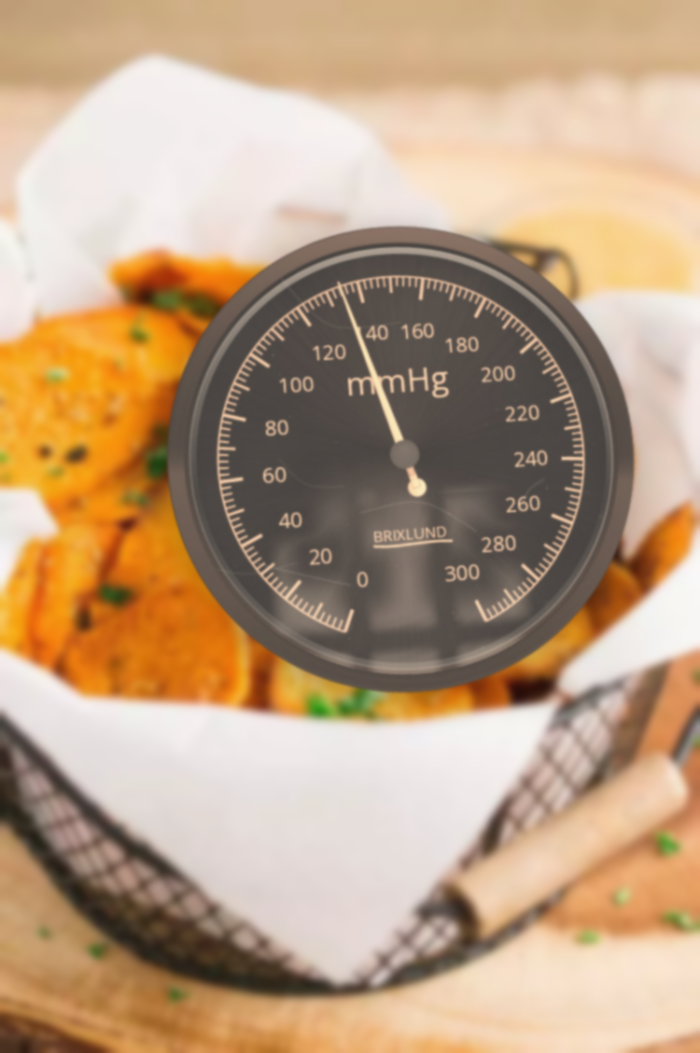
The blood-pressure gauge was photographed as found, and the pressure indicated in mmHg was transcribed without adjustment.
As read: 134 mmHg
